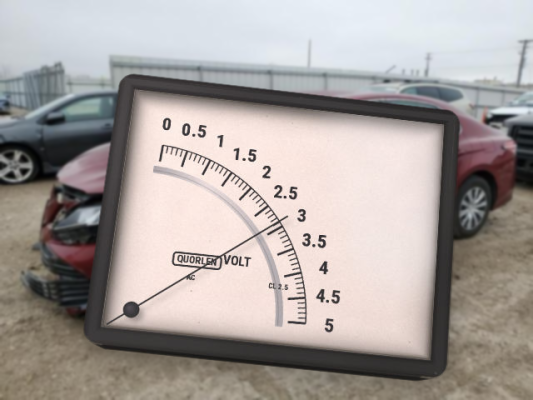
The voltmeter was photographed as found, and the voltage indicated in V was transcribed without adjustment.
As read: 2.9 V
